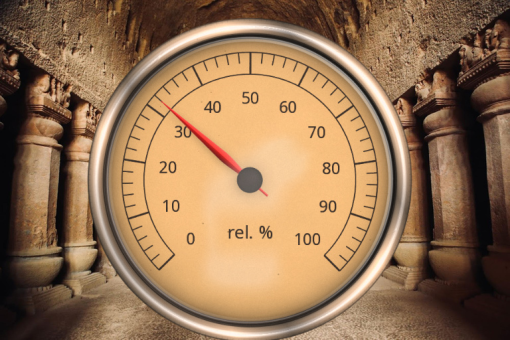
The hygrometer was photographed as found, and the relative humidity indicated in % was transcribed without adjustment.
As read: 32 %
